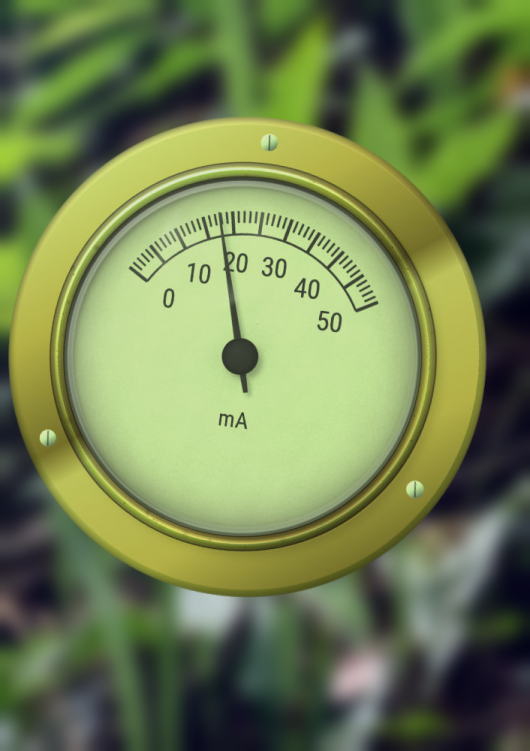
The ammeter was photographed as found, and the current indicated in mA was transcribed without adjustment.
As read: 18 mA
